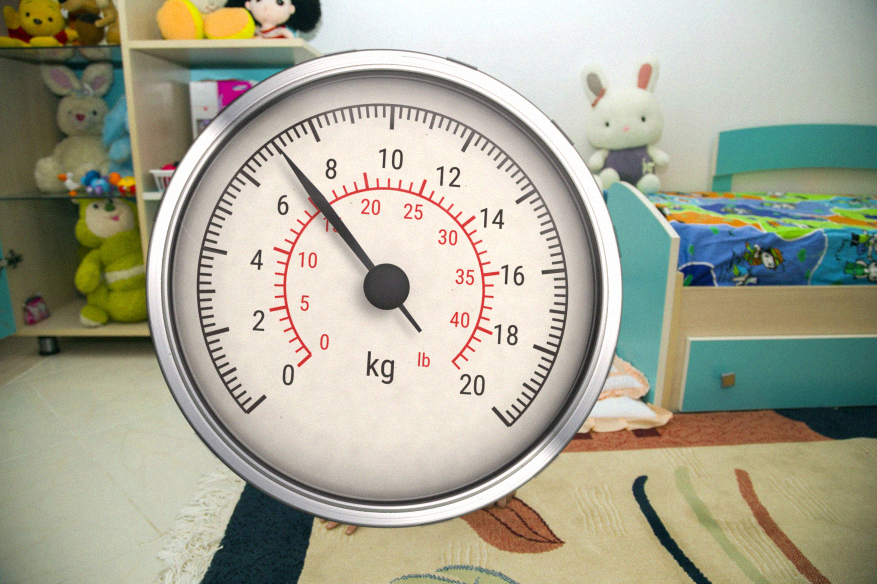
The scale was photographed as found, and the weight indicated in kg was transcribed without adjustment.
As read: 7 kg
